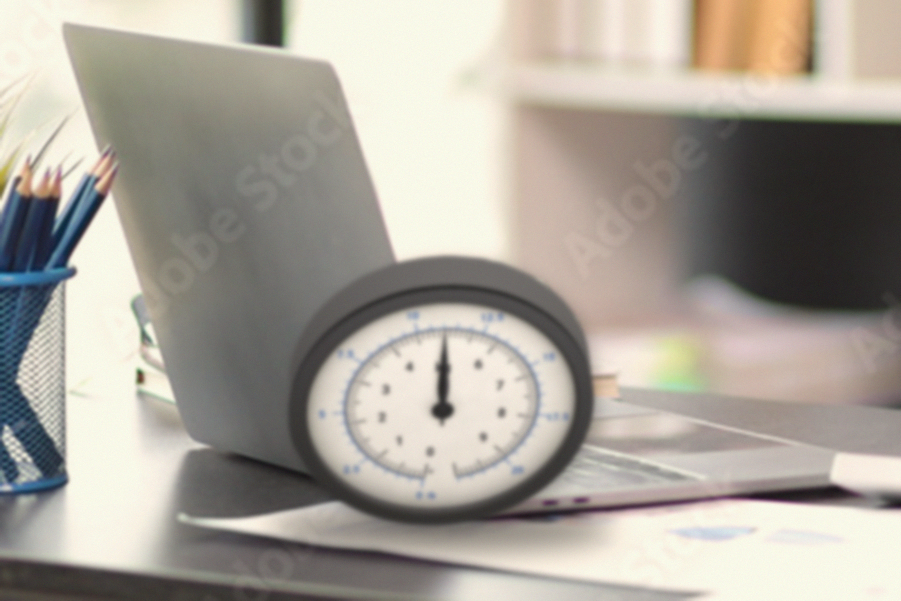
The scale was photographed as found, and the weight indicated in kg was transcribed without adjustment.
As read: 5 kg
